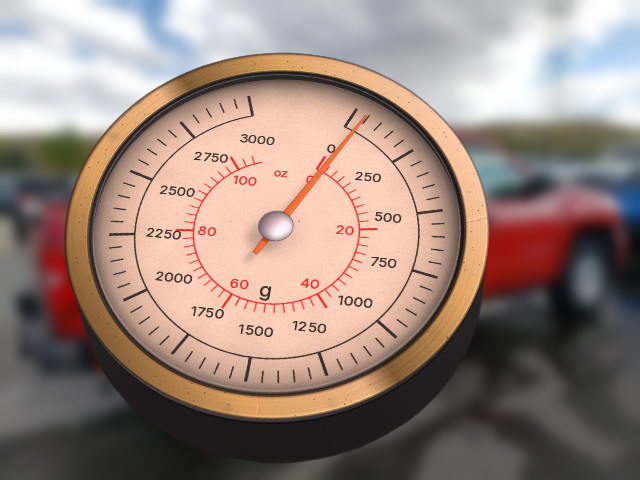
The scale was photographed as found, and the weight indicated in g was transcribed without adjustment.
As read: 50 g
